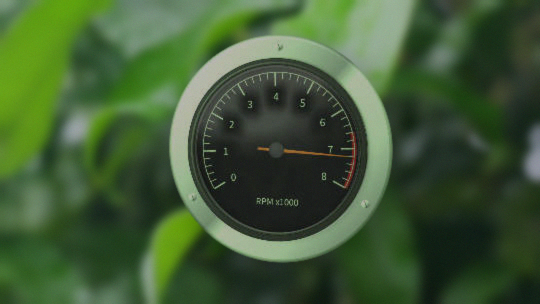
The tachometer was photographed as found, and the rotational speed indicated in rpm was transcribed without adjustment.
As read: 7200 rpm
